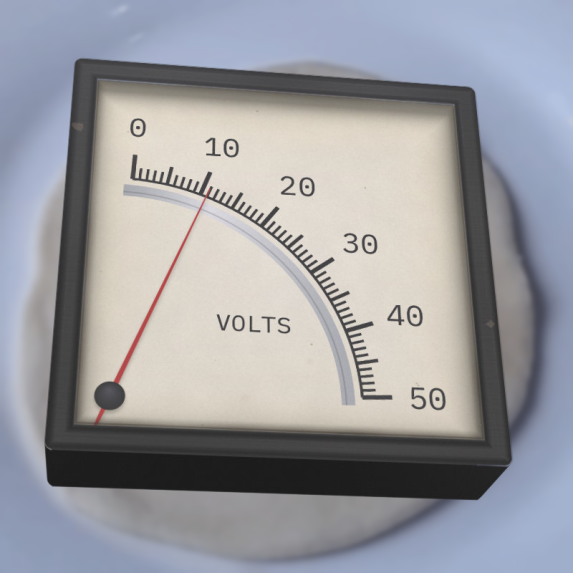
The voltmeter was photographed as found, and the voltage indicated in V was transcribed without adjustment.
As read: 11 V
